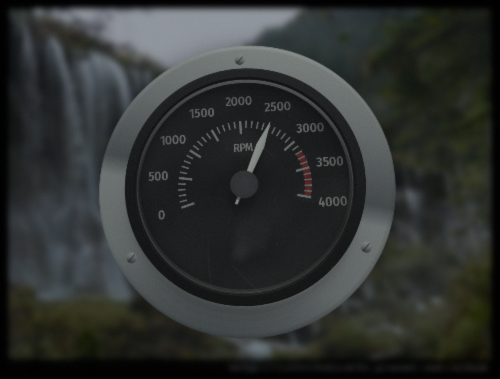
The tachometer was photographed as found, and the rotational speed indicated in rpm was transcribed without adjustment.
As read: 2500 rpm
